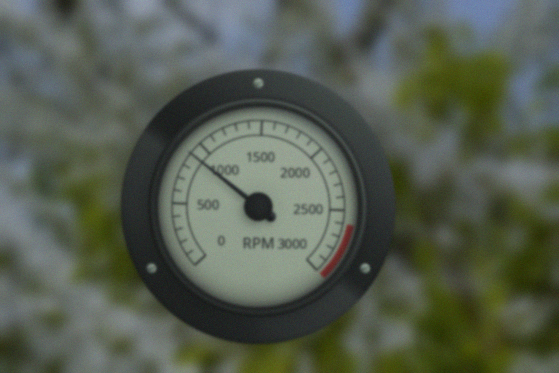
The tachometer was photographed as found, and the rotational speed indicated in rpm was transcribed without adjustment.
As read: 900 rpm
